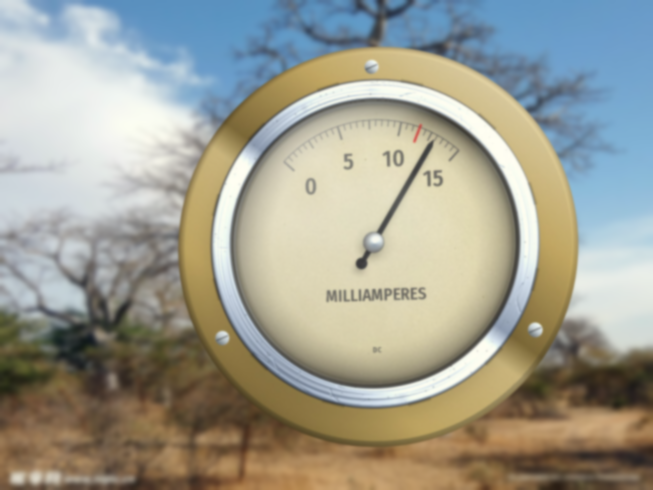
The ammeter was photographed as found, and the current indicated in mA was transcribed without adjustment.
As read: 13 mA
